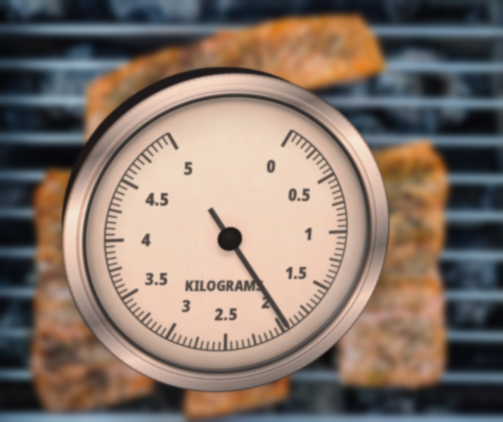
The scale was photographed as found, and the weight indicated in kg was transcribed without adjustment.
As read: 1.95 kg
